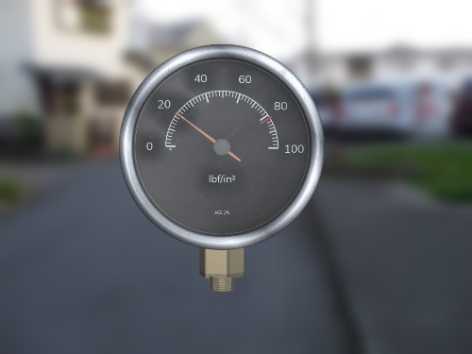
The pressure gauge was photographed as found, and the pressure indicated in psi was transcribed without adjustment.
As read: 20 psi
